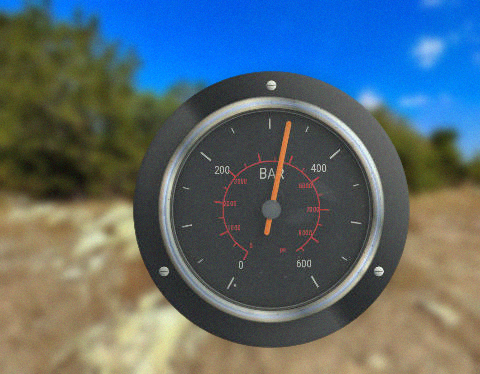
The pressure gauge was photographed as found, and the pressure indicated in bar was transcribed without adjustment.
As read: 325 bar
